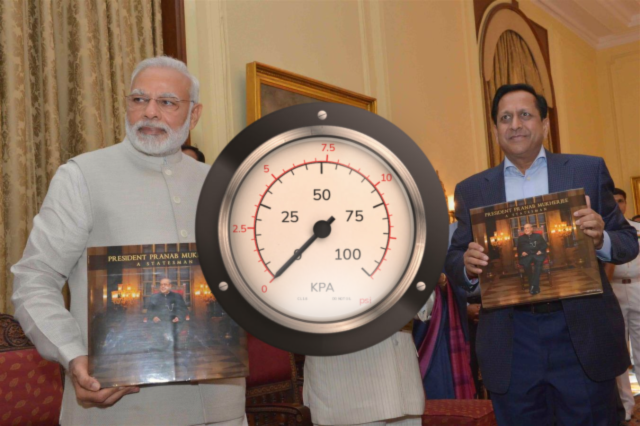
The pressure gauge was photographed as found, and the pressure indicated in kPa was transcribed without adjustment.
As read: 0 kPa
